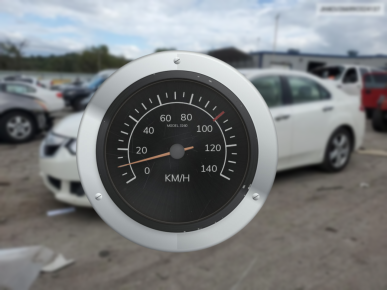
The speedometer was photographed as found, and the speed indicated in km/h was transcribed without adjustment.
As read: 10 km/h
